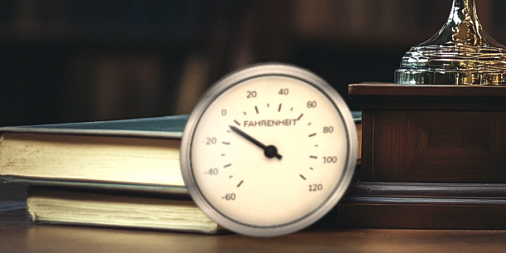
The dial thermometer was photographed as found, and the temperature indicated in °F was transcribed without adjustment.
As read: -5 °F
